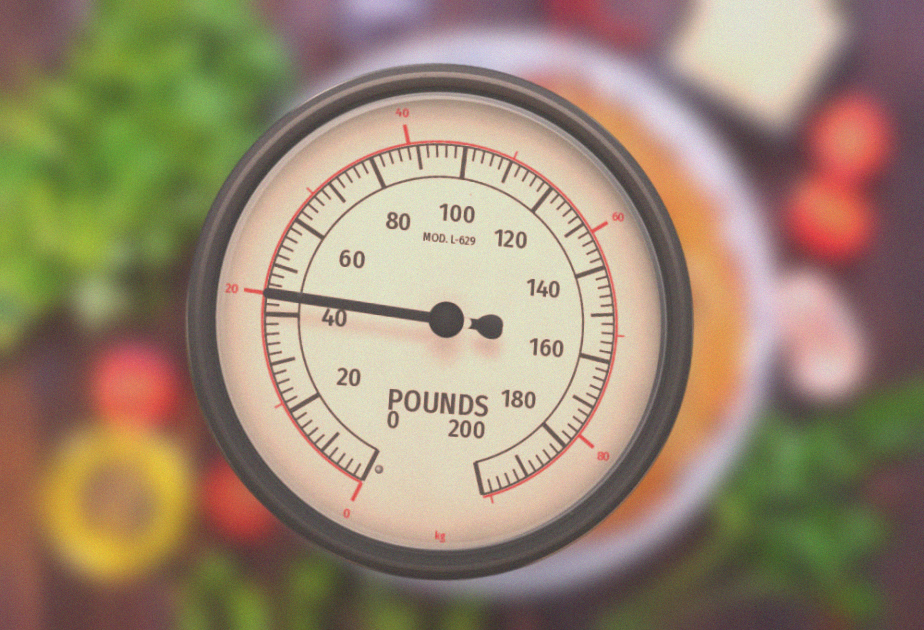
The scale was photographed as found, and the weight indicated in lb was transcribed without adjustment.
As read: 44 lb
